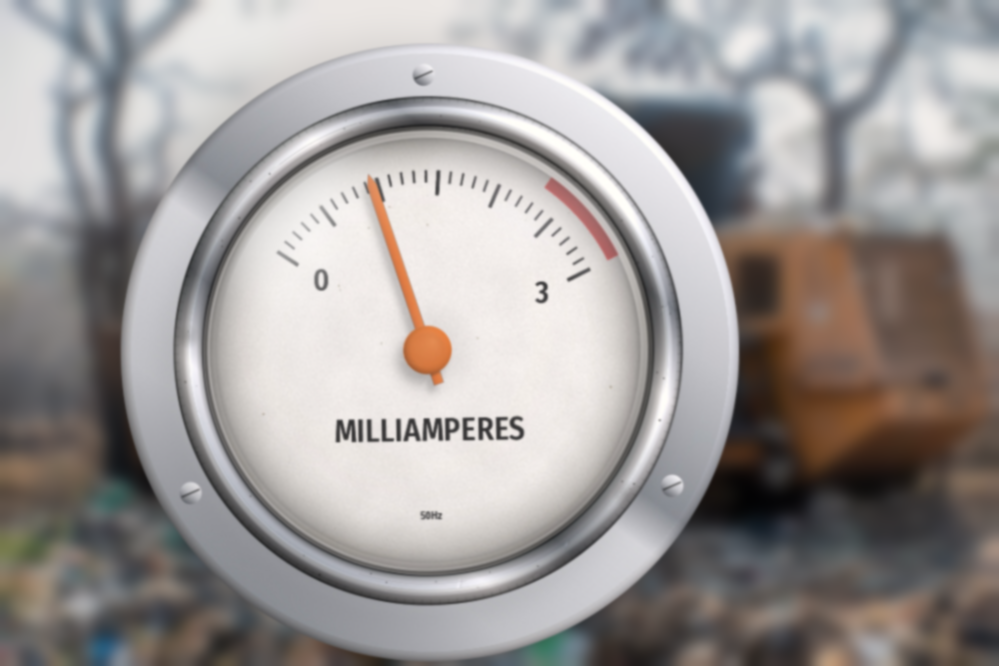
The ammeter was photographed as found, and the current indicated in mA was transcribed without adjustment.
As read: 0.95 mA
